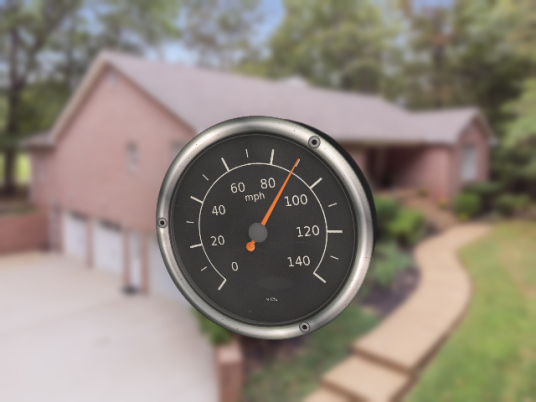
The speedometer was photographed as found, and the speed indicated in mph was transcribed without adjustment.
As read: 90 mph
